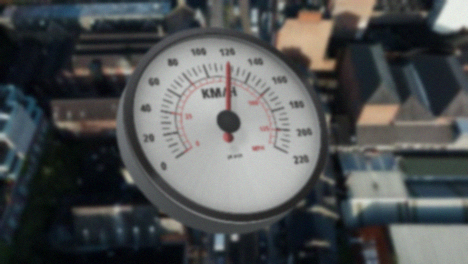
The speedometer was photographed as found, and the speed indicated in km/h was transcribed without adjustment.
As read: 120 km/h
